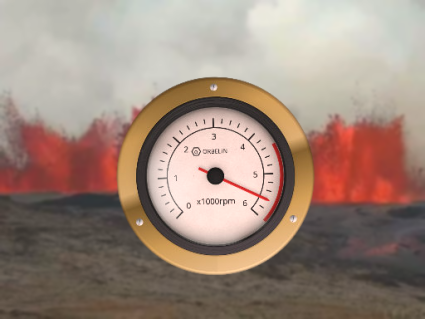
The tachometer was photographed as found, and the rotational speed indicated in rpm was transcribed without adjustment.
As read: 5600 rpm
